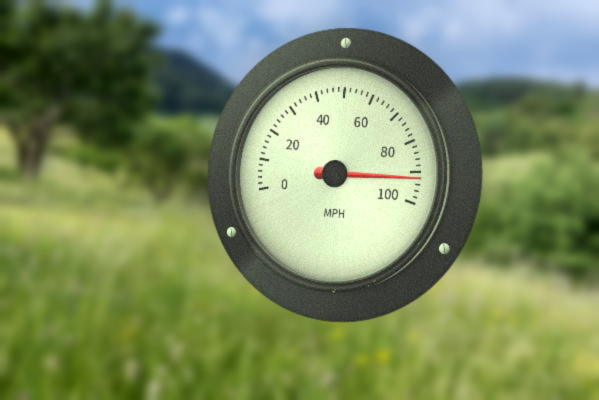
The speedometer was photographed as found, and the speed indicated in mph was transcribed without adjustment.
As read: 92 mph
